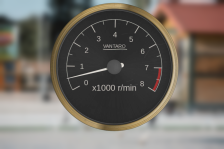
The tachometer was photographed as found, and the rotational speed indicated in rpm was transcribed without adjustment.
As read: 500 rpm
